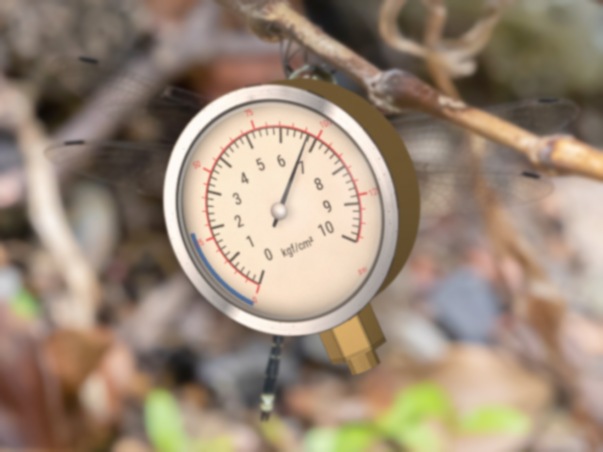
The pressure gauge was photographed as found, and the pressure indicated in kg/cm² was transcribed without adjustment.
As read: 6.8 kg/cm²
